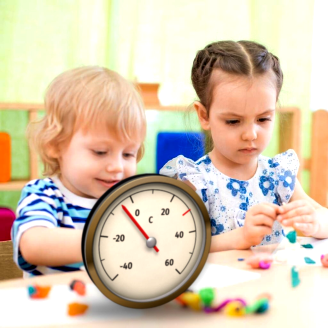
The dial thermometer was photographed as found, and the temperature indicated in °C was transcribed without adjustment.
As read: -5 °C
